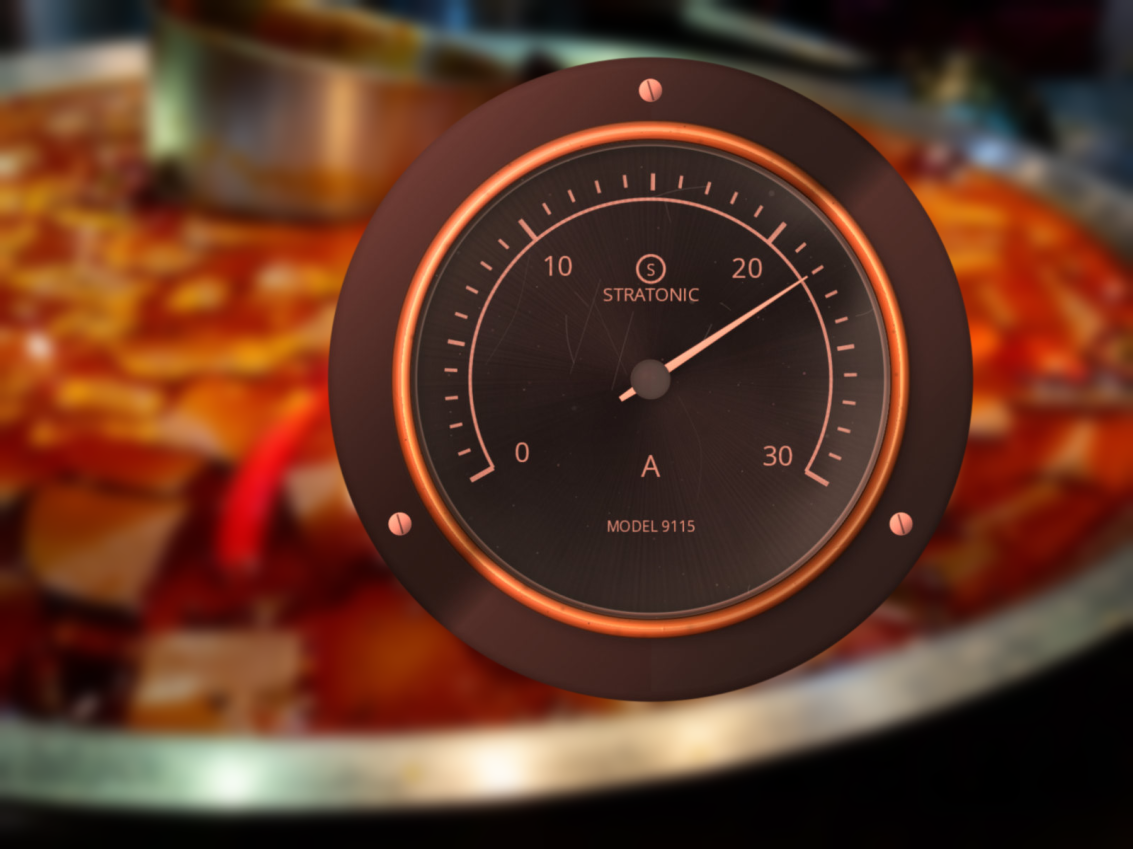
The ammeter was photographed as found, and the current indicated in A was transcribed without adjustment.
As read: 22 A
